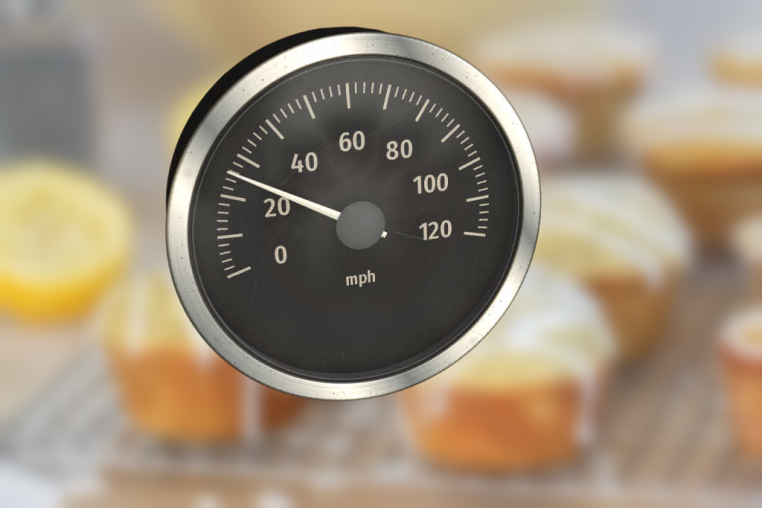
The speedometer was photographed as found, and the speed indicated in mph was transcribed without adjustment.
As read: 26 mph
